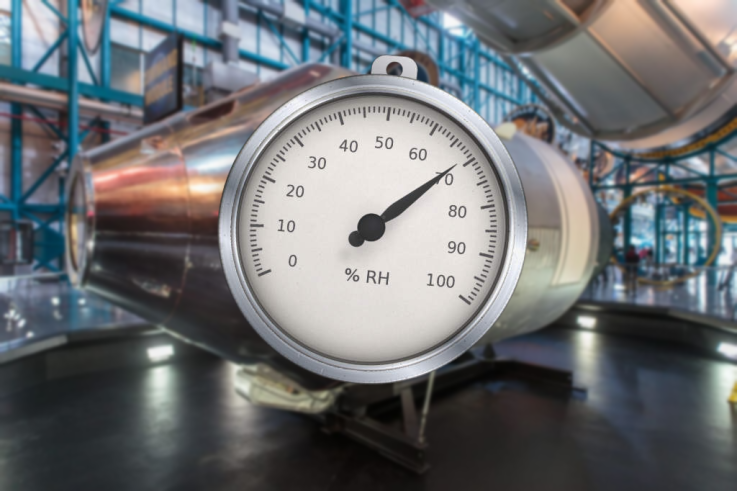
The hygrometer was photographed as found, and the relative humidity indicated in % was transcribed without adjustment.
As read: 69 %
